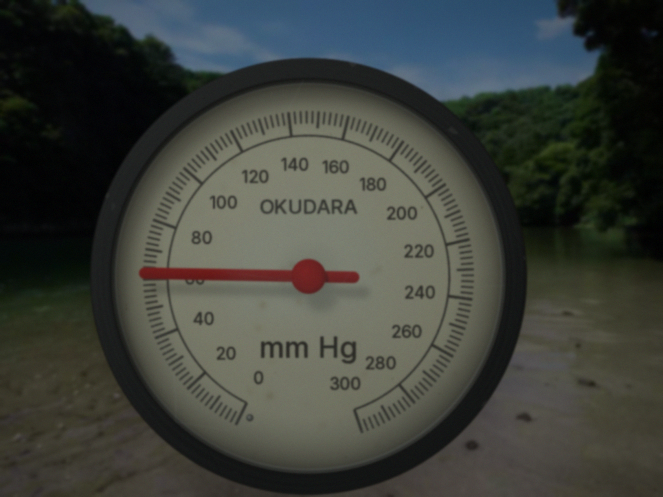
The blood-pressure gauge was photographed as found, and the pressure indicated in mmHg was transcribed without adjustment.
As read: 62 mmHg
